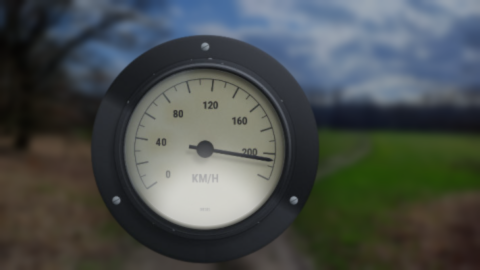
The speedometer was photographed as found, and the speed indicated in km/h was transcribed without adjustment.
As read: 205 km/h
